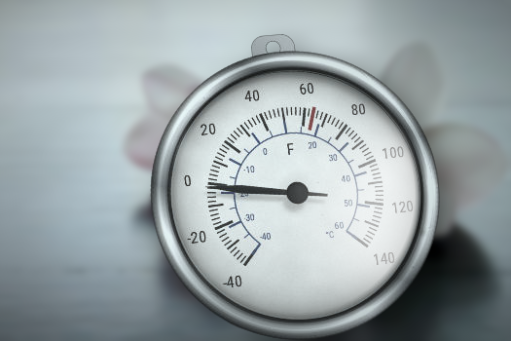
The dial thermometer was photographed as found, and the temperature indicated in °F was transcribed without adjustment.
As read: -2 °F
